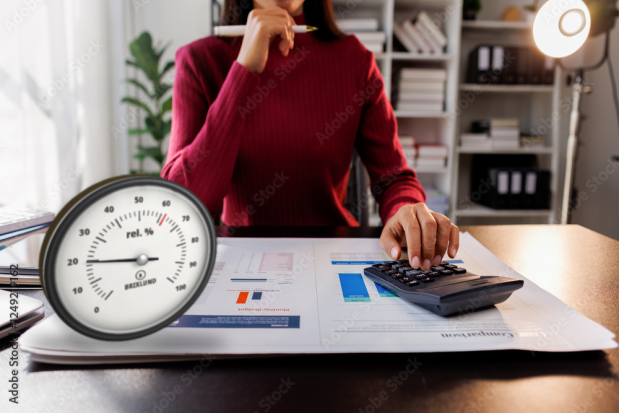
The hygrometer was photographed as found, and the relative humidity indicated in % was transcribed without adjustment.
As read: 20 %
